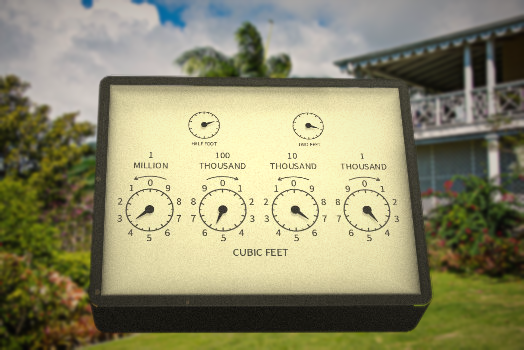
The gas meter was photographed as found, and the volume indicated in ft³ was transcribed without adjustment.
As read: 356400 ft³
